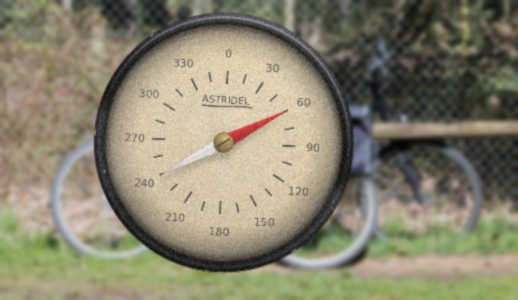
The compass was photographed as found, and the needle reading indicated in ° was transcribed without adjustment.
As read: 60 °
